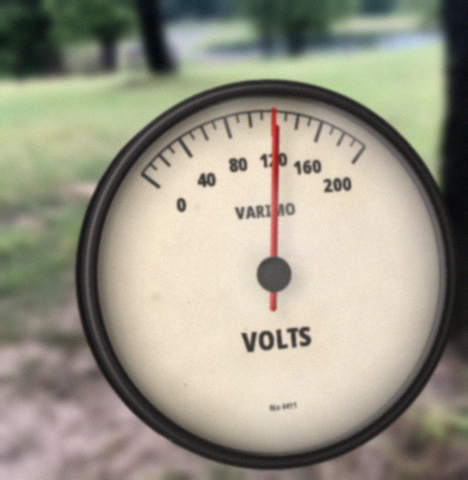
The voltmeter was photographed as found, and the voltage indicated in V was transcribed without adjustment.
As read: 120 V
